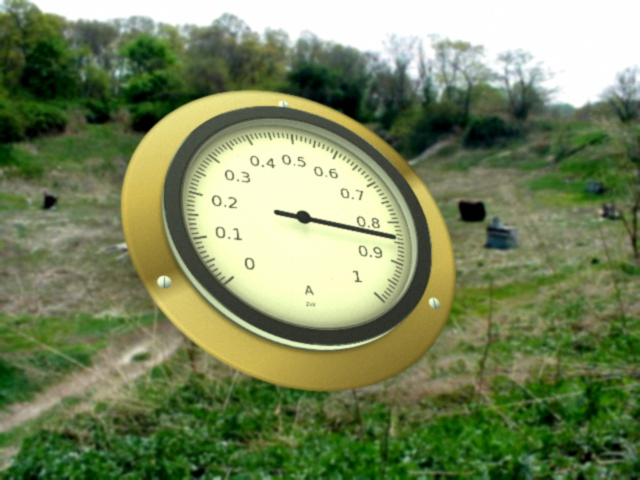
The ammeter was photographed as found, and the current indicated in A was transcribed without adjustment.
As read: 0.85 A
